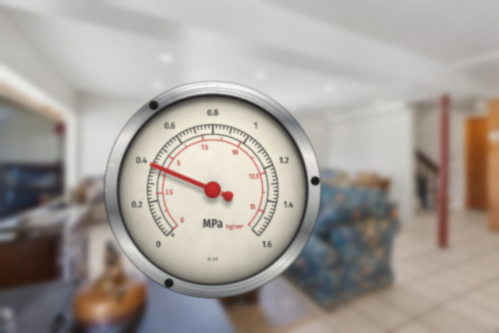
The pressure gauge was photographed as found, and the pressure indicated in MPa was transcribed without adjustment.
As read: 0.4 MPa
